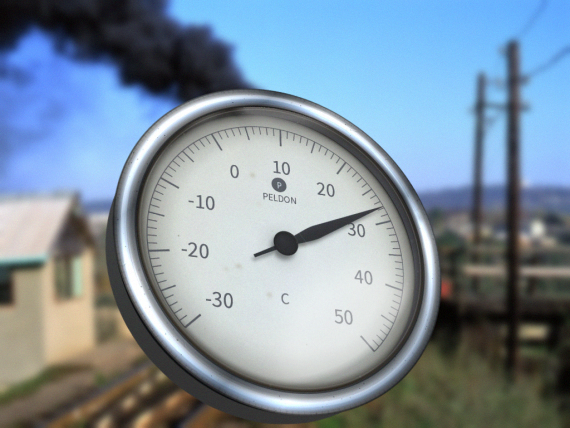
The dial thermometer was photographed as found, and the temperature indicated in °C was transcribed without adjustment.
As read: 28 °C
